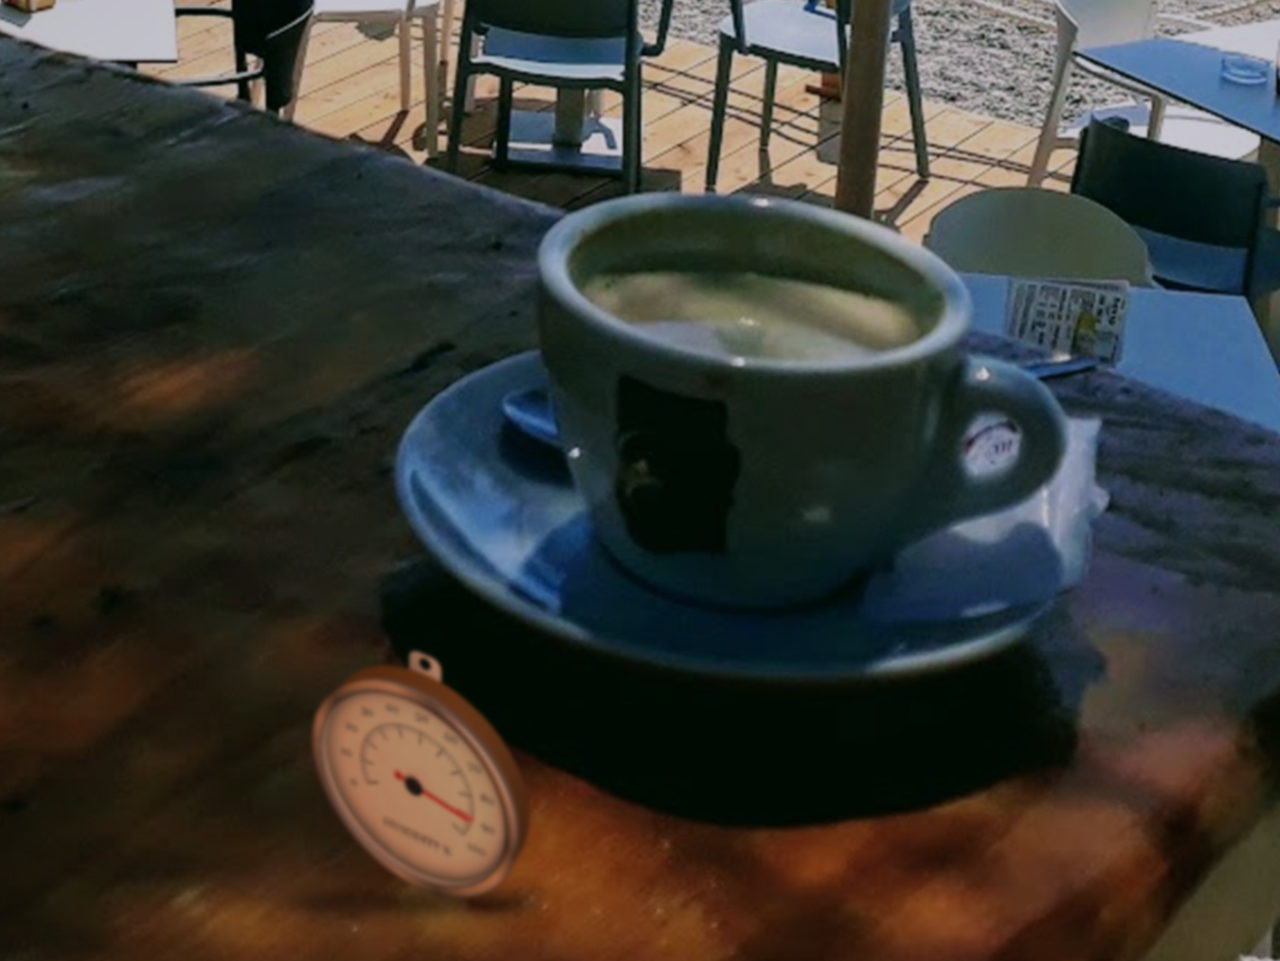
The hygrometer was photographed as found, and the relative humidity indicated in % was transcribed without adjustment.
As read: 90 %
